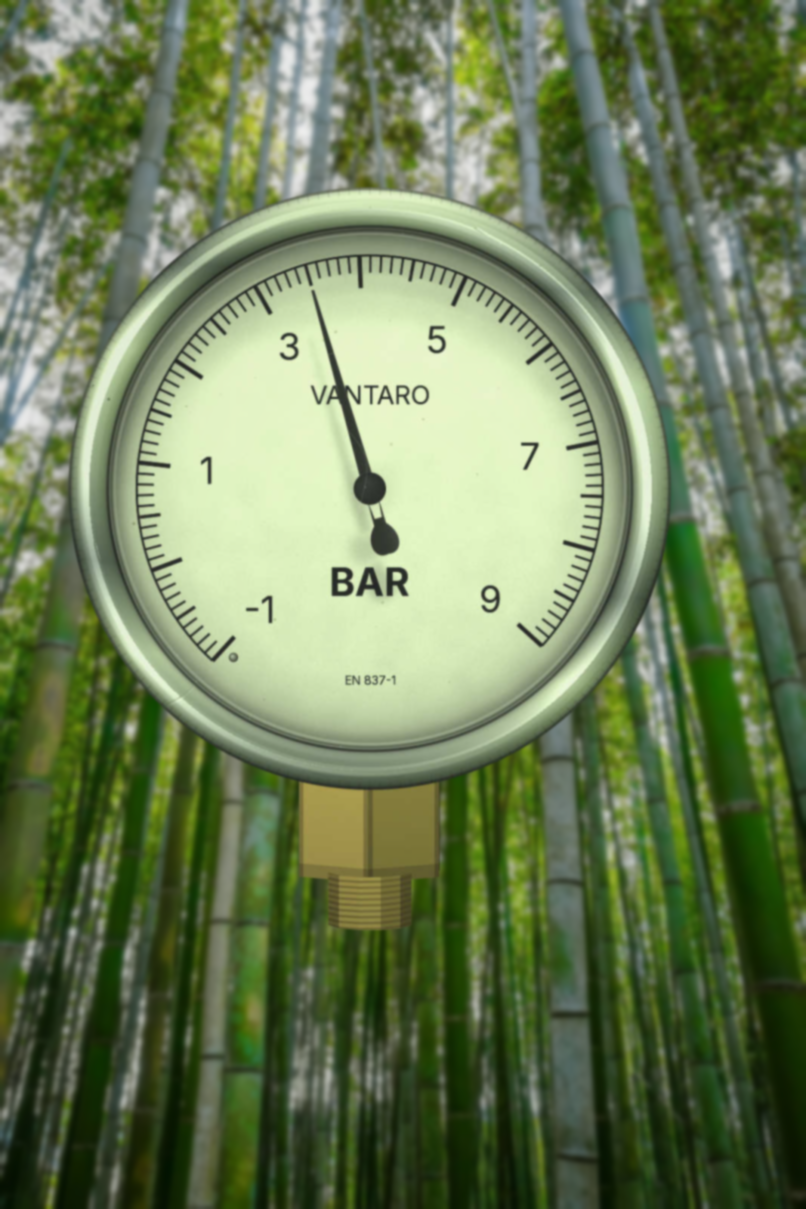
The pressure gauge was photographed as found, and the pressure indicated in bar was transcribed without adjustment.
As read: 3.5 bar
